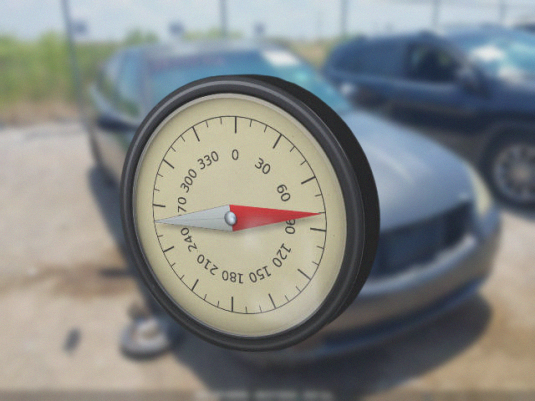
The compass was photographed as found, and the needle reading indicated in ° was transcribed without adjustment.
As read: 80 °
